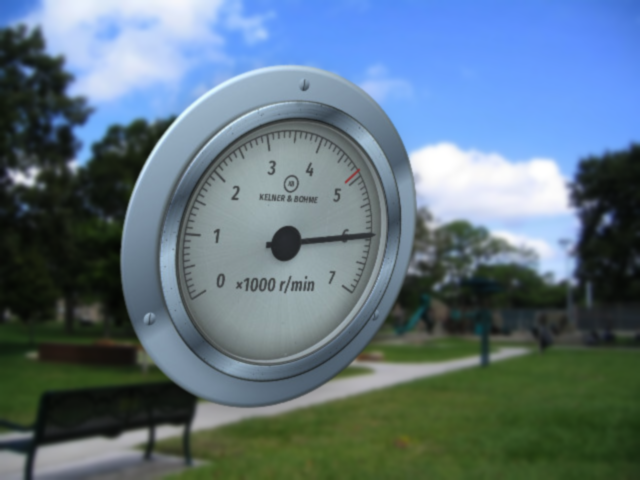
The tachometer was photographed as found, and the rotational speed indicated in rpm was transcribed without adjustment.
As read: 6000 rpm
